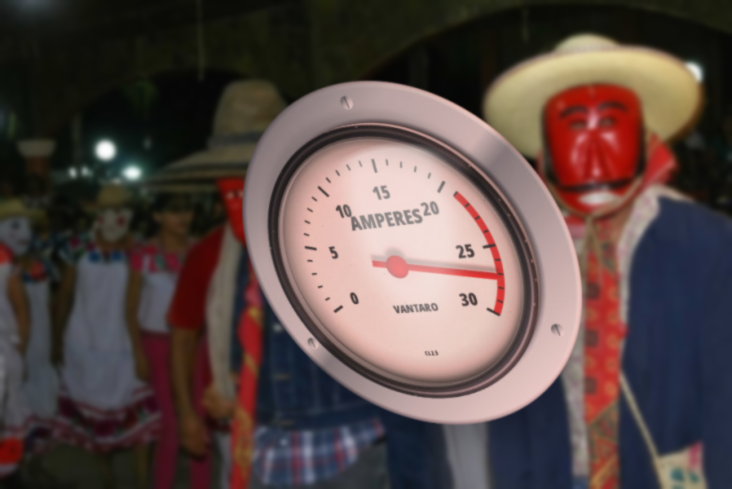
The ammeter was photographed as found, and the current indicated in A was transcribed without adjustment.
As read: 27 A
